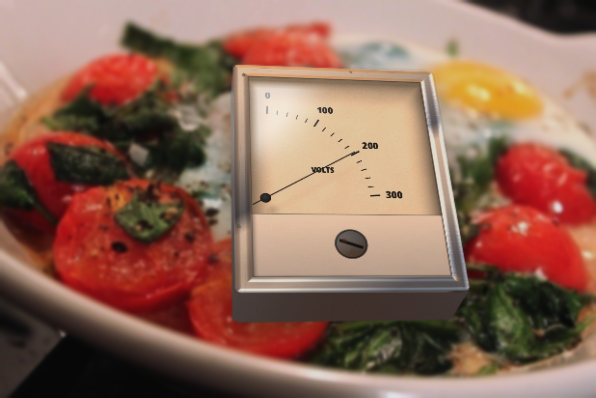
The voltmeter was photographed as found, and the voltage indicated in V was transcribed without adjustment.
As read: 200 V
